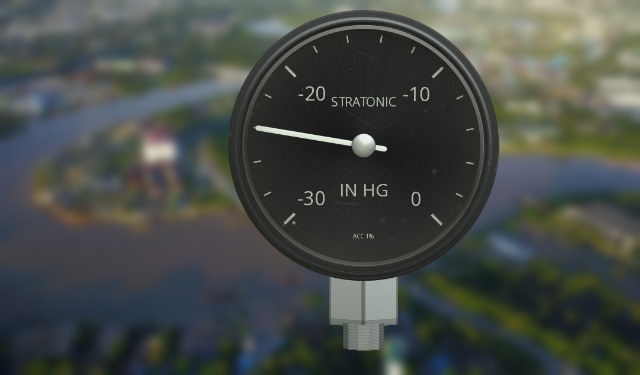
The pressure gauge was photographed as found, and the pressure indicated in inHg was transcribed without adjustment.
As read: -24 inHg
